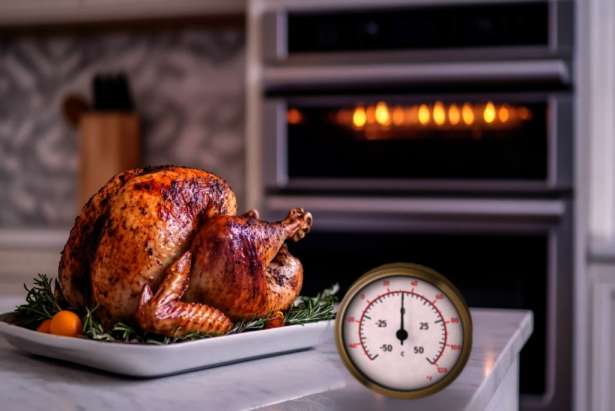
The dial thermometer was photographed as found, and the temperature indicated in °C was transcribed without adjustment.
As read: 0 °C
